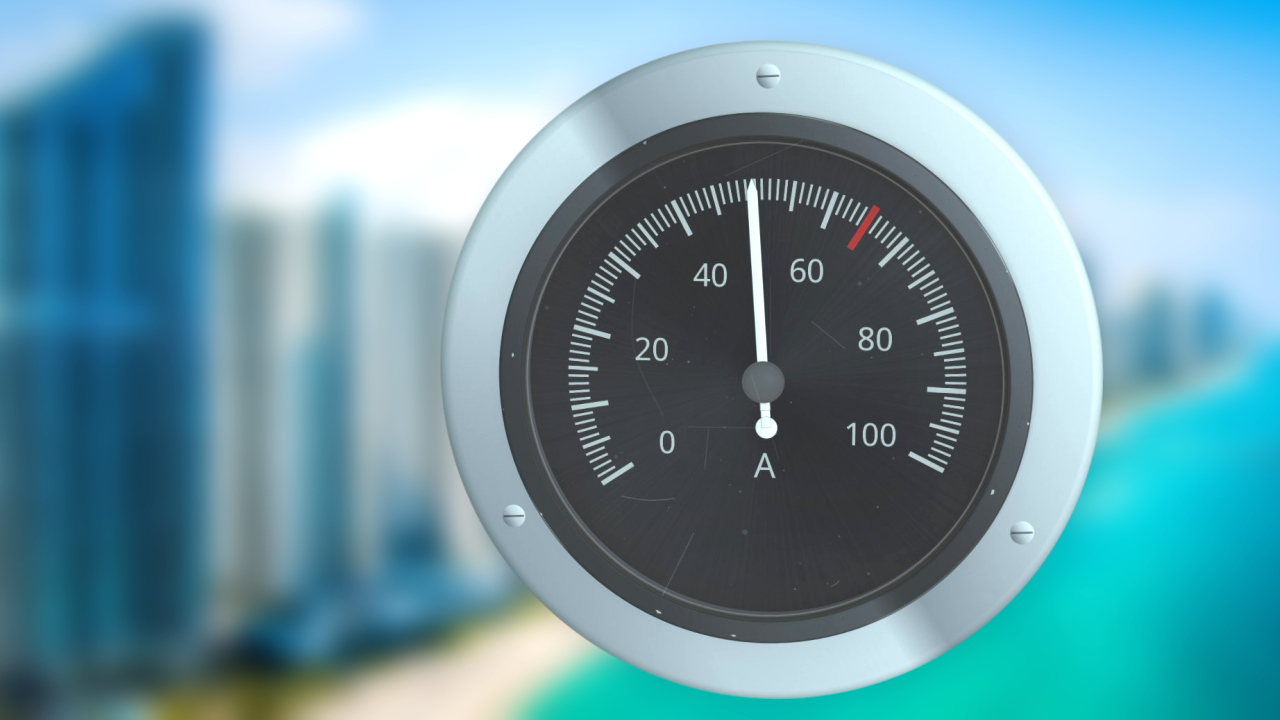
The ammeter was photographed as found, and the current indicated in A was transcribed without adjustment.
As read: 50 A
